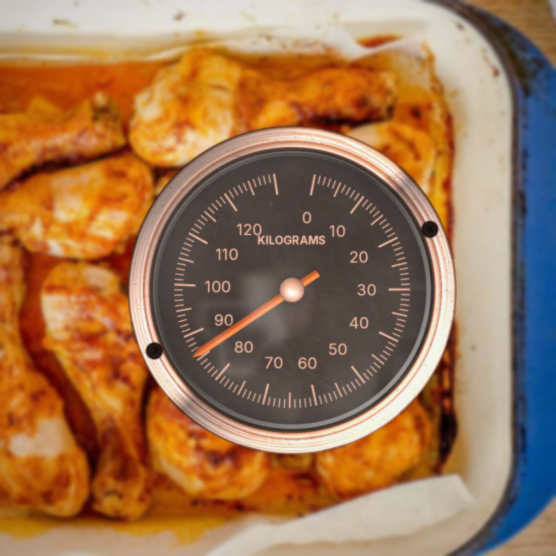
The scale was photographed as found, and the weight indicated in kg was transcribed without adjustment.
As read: 86 kg
